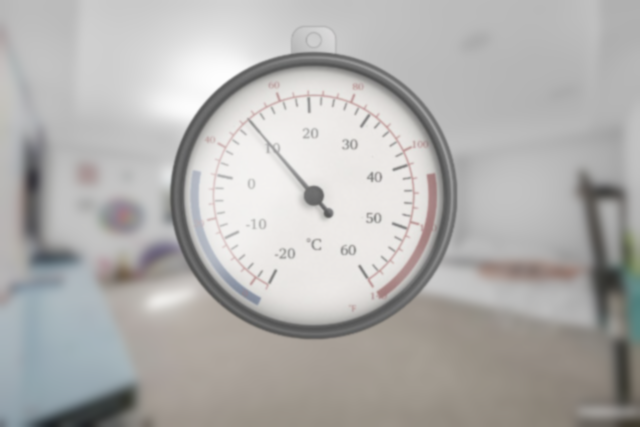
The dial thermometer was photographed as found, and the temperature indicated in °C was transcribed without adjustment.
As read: 10 °C
